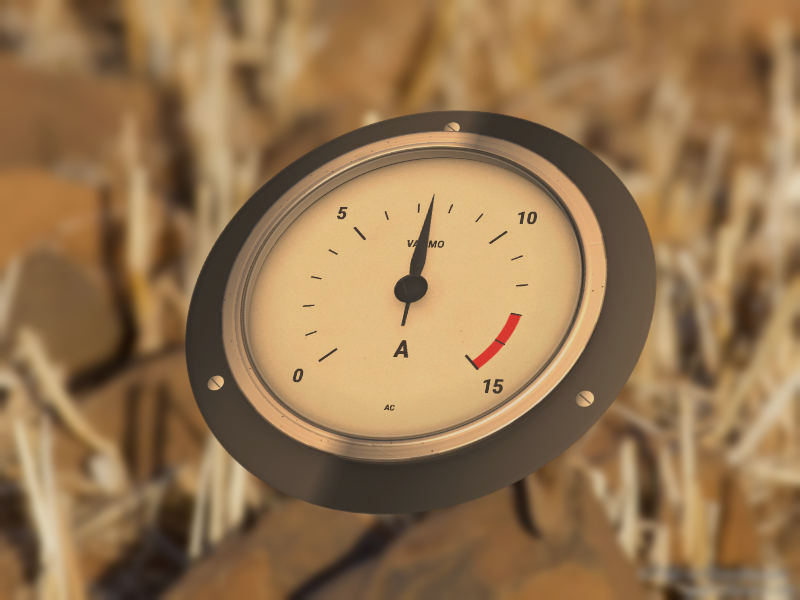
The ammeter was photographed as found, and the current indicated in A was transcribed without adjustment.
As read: 7.5 A
